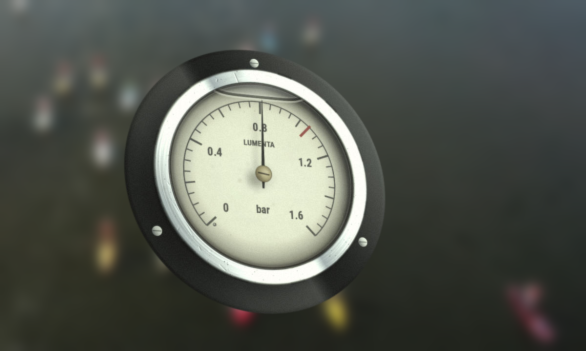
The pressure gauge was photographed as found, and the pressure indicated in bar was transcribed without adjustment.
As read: 0.8 bar
